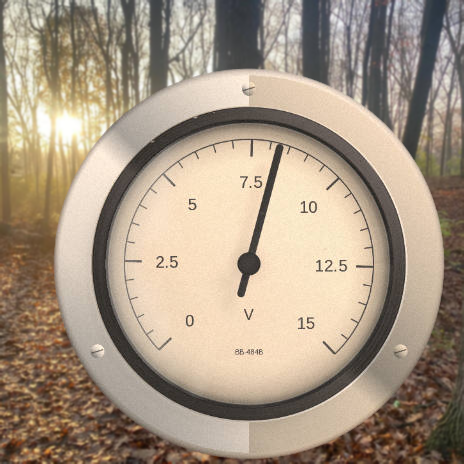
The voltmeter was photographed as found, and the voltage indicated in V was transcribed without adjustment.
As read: 8.25 V
